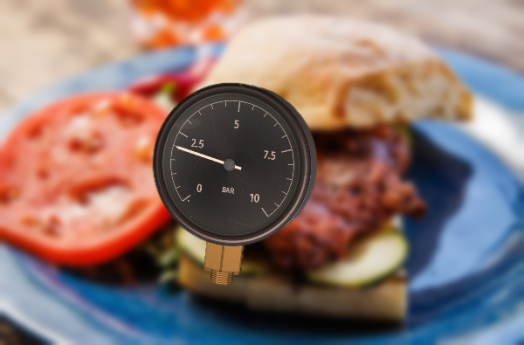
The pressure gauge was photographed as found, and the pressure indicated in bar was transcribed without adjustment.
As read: 2 bar
